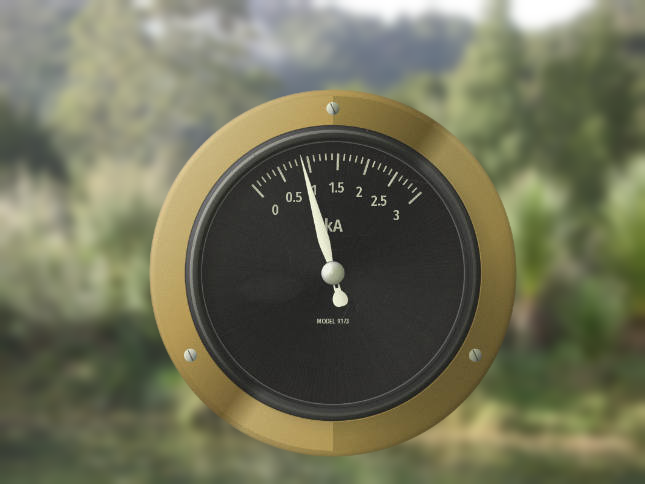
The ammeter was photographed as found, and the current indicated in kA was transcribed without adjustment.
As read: 0.9 kA
